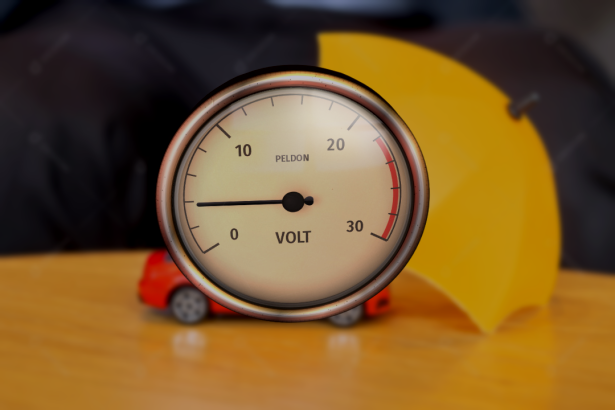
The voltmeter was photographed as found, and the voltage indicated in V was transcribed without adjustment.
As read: 4 V
